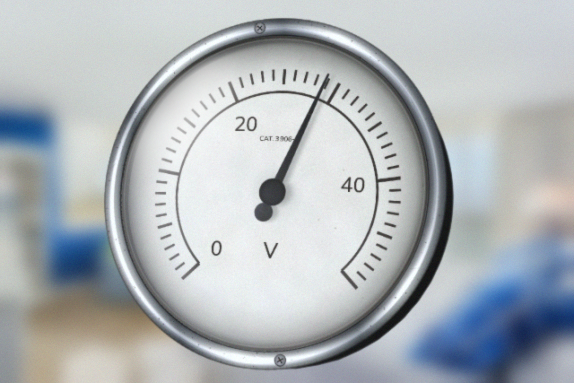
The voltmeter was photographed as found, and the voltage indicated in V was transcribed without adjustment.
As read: 29 V
